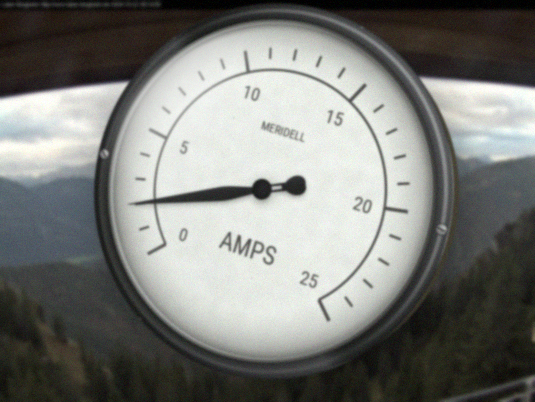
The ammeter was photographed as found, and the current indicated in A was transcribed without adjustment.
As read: 2 A
